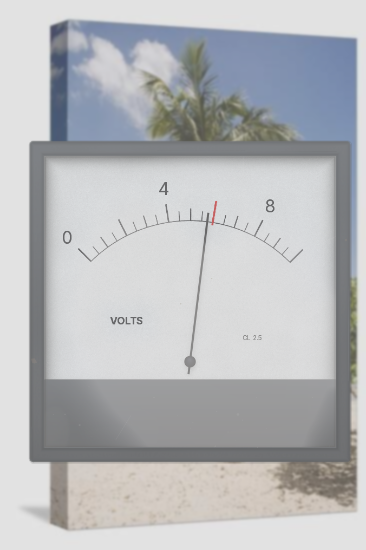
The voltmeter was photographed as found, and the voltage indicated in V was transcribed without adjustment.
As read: 5.75 V
